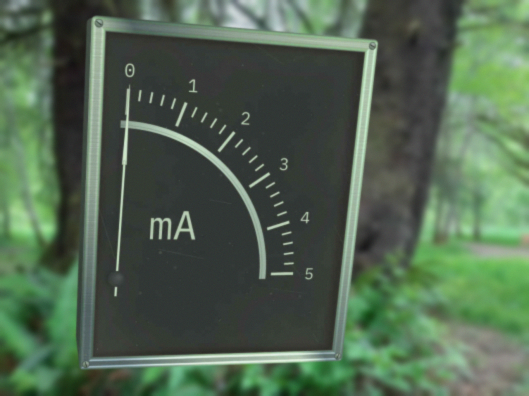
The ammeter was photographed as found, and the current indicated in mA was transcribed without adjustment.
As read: 0 mA
